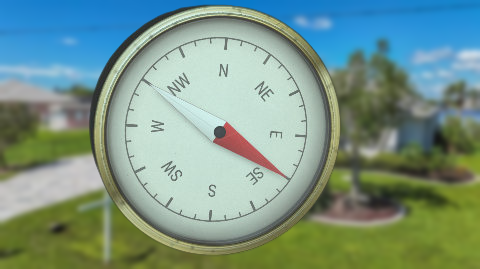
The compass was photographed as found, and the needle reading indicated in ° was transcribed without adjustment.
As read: 120 °
